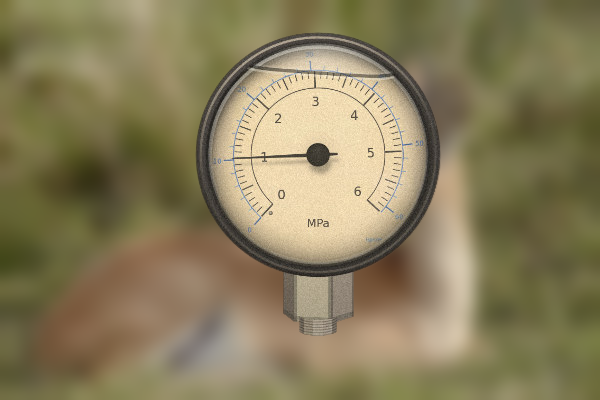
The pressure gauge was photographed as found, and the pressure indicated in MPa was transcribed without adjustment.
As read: 1 MPa
